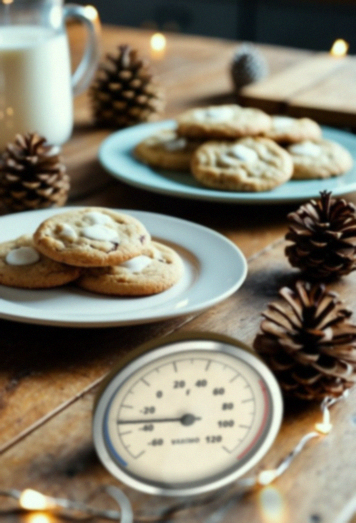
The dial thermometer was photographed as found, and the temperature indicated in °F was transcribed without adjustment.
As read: -30 °F
